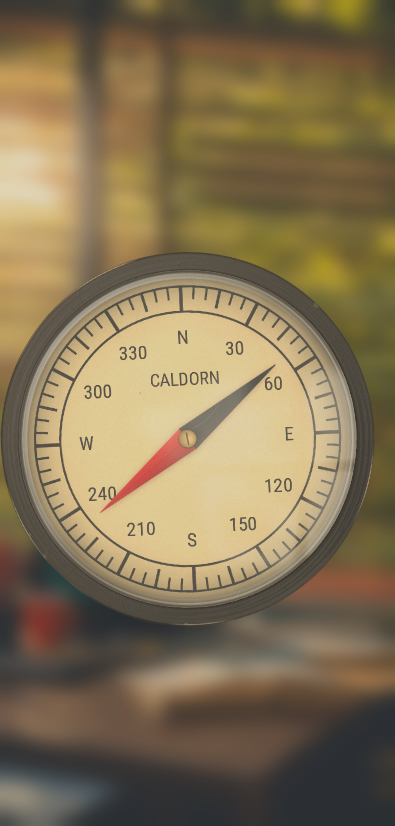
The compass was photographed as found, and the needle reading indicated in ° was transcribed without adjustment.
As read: 232.5 °
